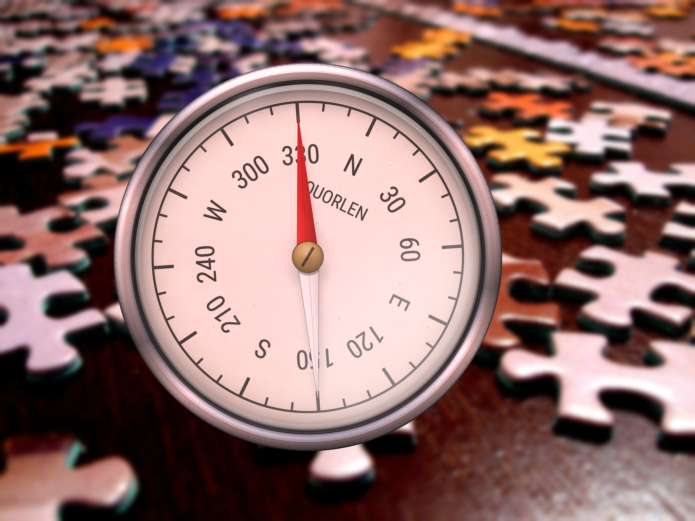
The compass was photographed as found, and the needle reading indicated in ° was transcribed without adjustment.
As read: 330 °
